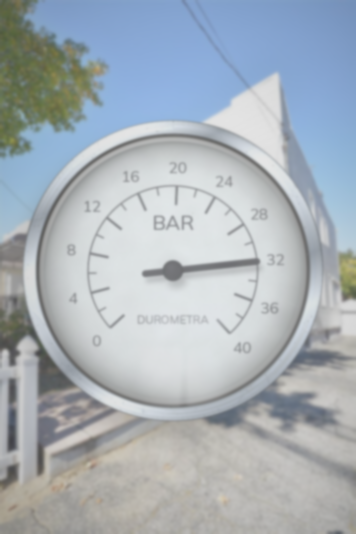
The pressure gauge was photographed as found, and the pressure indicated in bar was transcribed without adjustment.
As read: 32 bar
